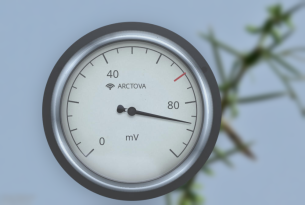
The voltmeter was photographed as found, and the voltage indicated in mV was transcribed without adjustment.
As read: 87.5 mV
